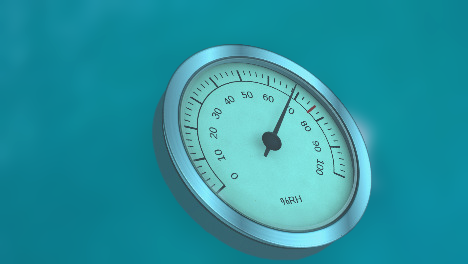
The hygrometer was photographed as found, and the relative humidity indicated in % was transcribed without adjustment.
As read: 68 %
